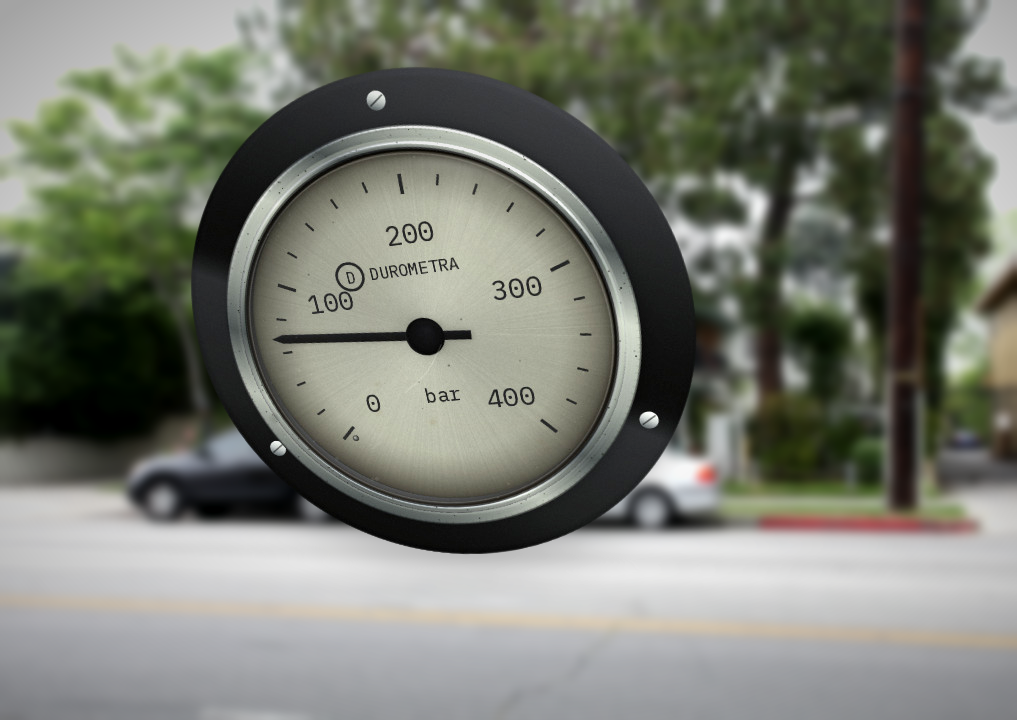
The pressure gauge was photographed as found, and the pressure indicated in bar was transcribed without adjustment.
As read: 70 bar
